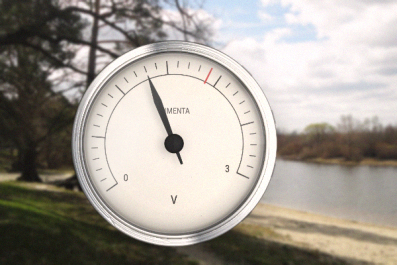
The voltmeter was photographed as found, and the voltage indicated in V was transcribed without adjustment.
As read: 1.3 V
